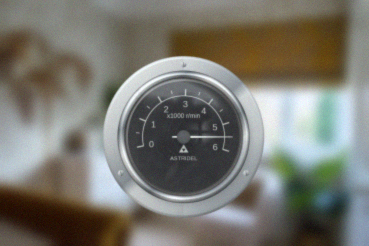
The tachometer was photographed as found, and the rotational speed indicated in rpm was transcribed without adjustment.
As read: 5500 rpm
